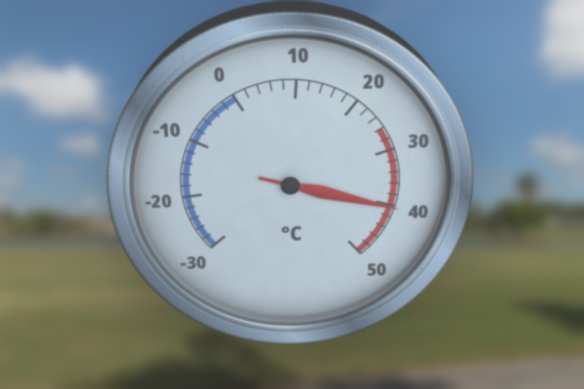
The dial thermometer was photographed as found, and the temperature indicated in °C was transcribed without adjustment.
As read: 40 °C
